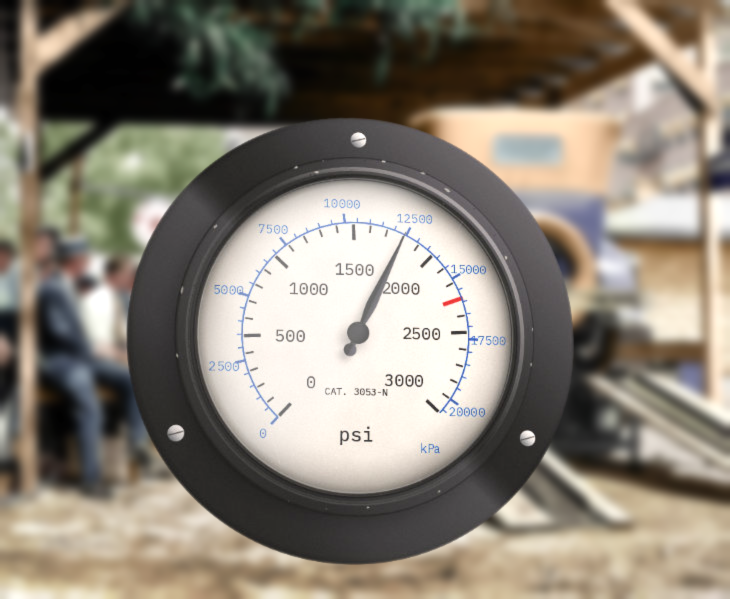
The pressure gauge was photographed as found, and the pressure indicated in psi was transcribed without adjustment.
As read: 1800 psi
